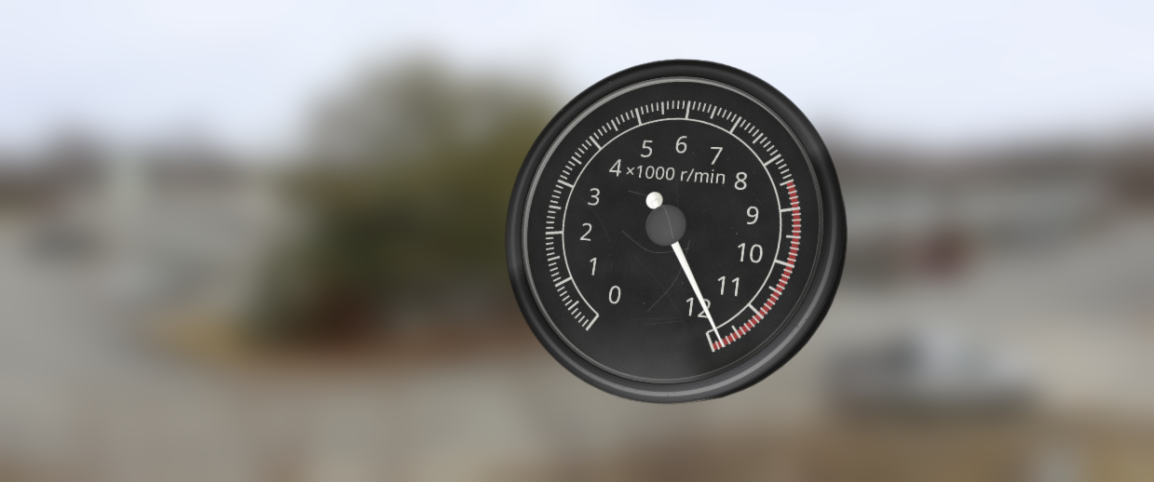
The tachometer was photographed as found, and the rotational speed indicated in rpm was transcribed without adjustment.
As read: 11800 rpm
